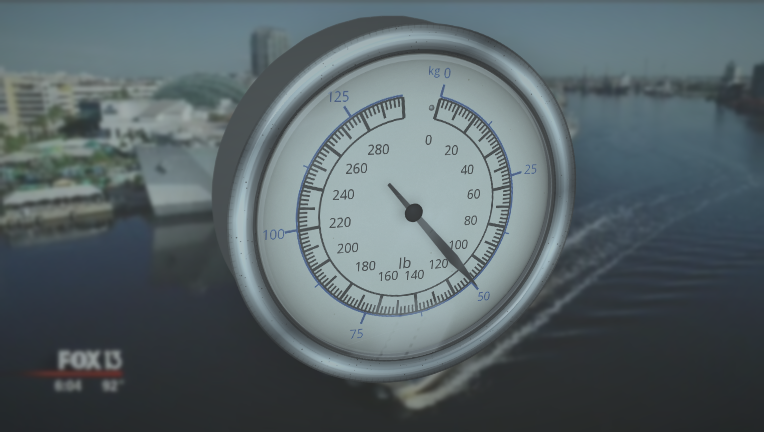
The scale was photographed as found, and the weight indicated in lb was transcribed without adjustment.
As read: 110 lb
